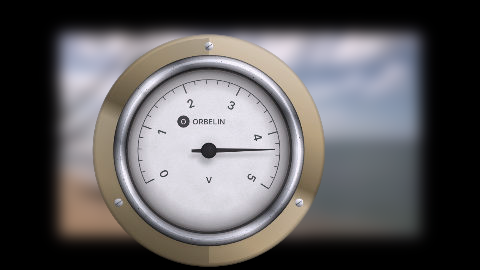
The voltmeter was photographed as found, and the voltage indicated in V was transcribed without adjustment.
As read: 4.3 V
